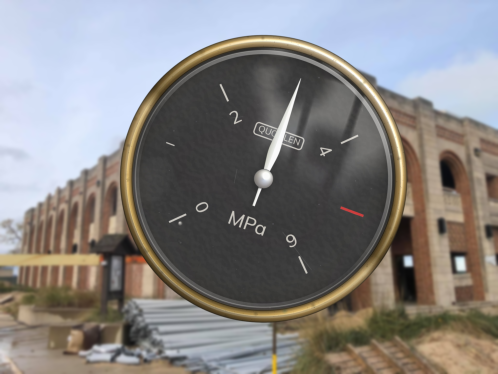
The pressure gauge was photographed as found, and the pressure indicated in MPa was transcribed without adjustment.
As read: 3 MPa
